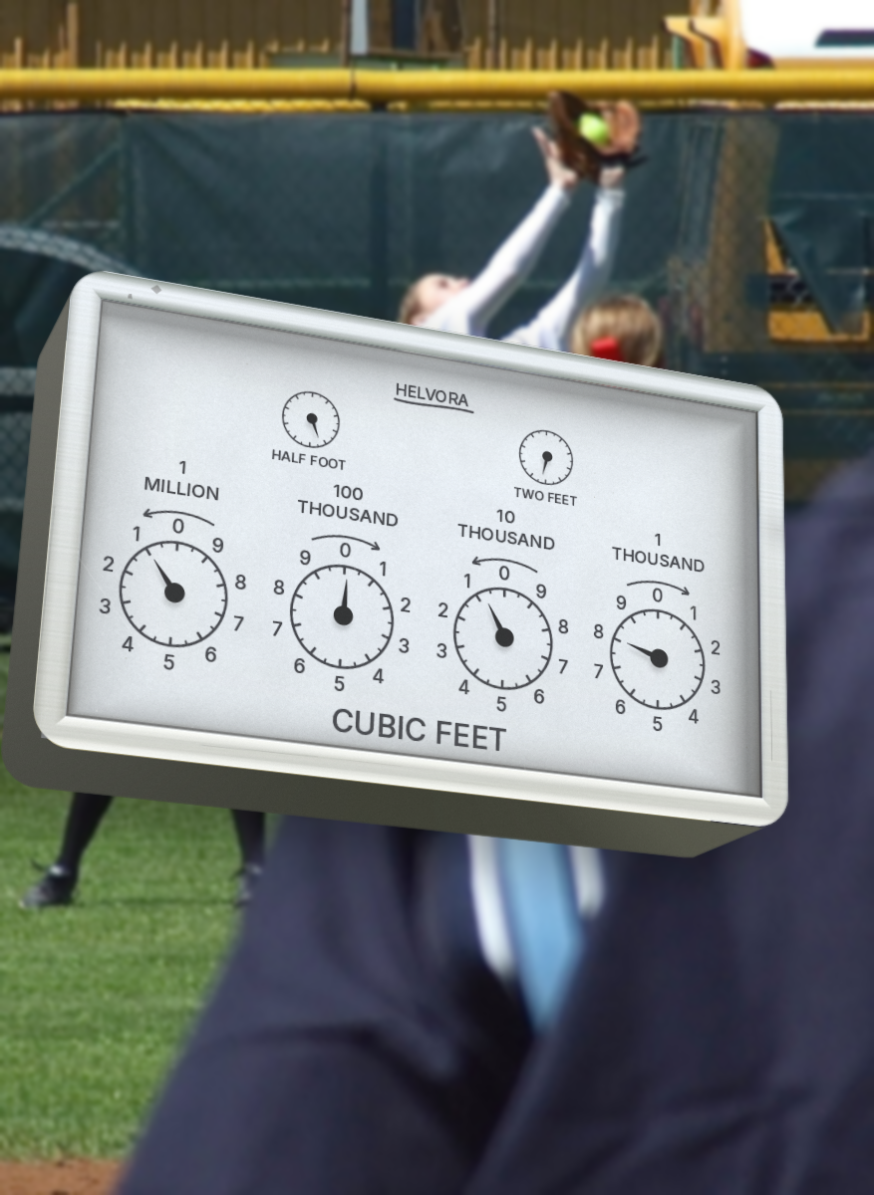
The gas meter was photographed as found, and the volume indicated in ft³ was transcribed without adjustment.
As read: 100800 ft³
